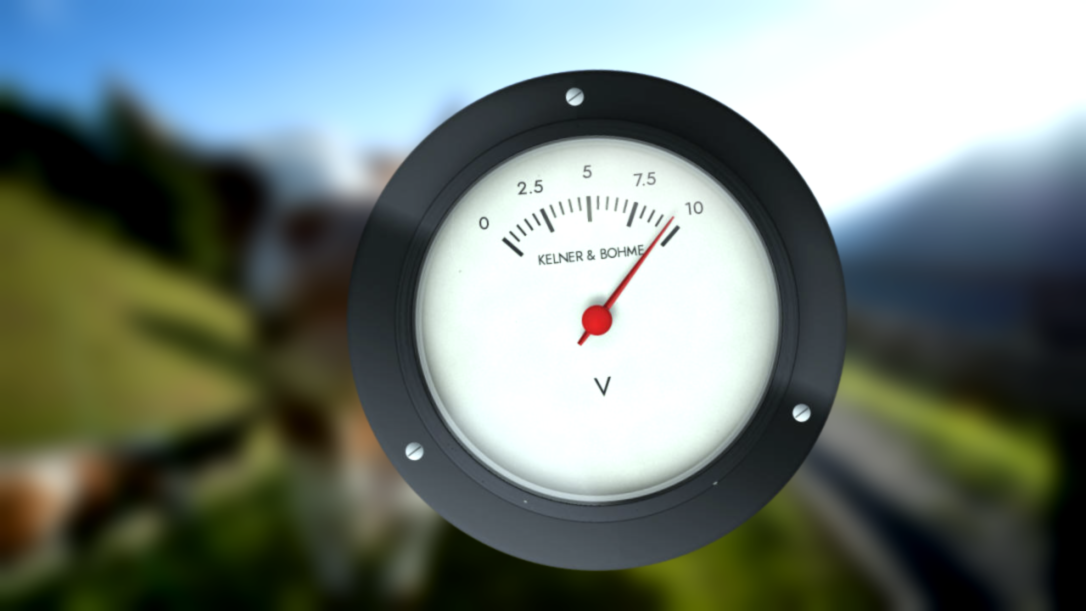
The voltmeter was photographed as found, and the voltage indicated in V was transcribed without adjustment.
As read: 9.5 V
